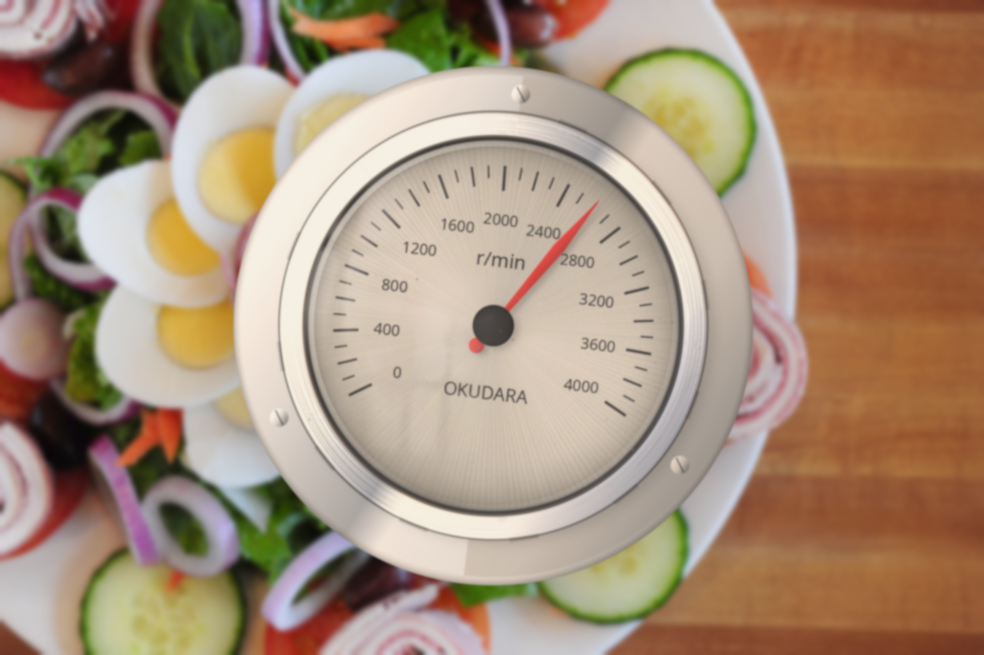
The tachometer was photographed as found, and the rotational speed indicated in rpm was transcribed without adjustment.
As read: 2600 rpm
